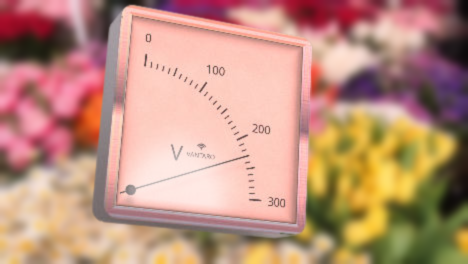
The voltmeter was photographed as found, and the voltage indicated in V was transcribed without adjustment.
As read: 230 V
